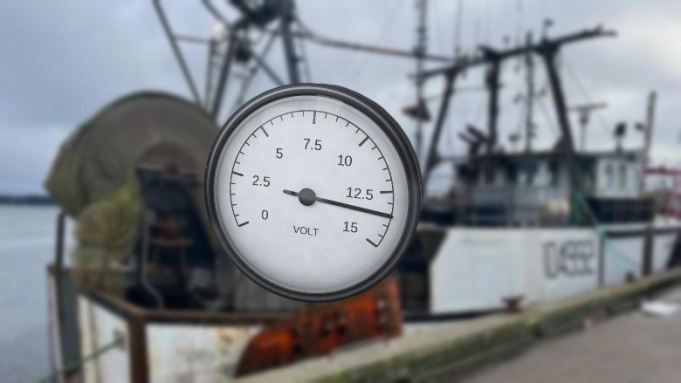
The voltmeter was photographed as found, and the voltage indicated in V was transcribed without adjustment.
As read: 13.5 V
